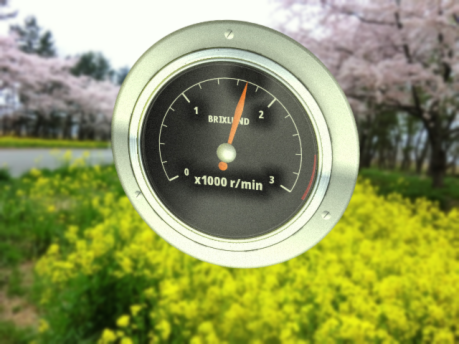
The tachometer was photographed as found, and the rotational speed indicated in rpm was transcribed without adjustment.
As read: 1700 rpm
